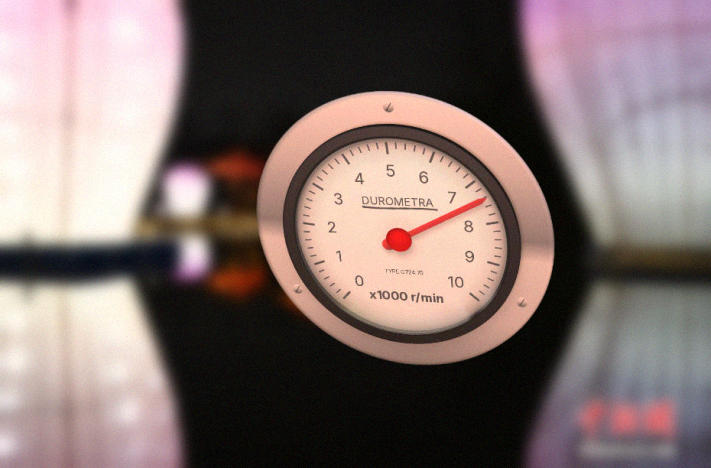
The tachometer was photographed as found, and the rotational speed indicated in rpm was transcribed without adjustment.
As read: 7400 rpm
